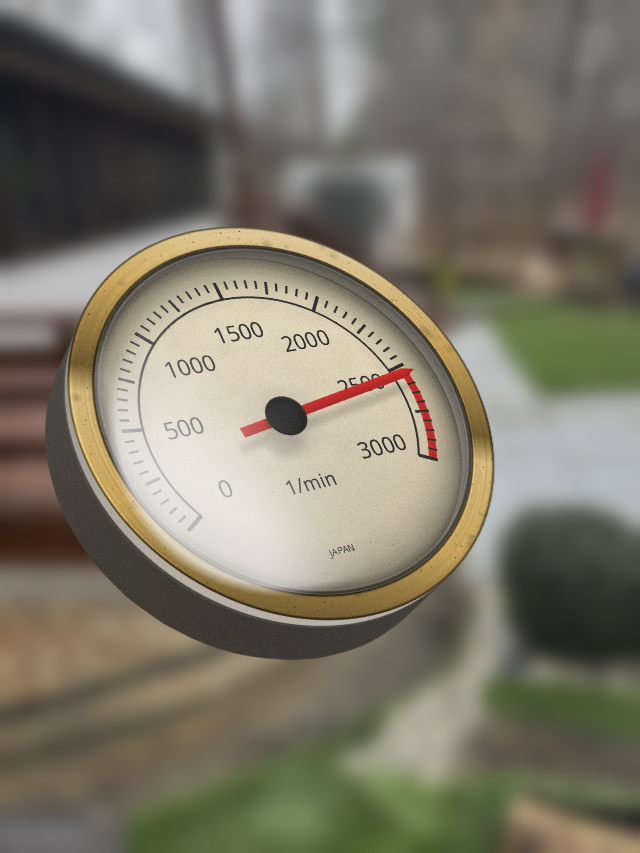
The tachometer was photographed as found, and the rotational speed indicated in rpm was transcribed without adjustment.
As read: 2550 rpm
